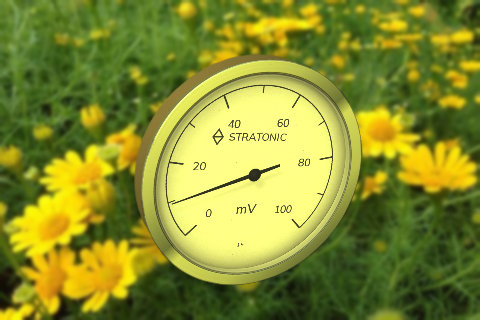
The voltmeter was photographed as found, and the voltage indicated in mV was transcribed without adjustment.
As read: 10 mV
